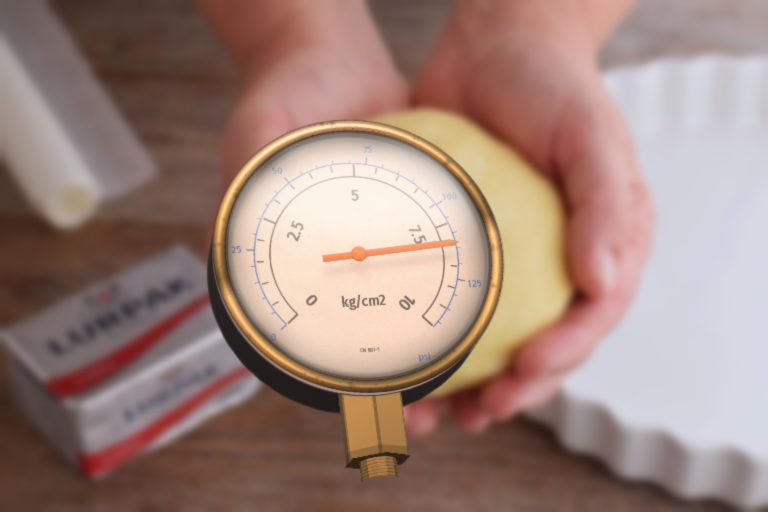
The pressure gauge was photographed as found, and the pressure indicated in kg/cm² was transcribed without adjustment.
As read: 8 kg/cm²
